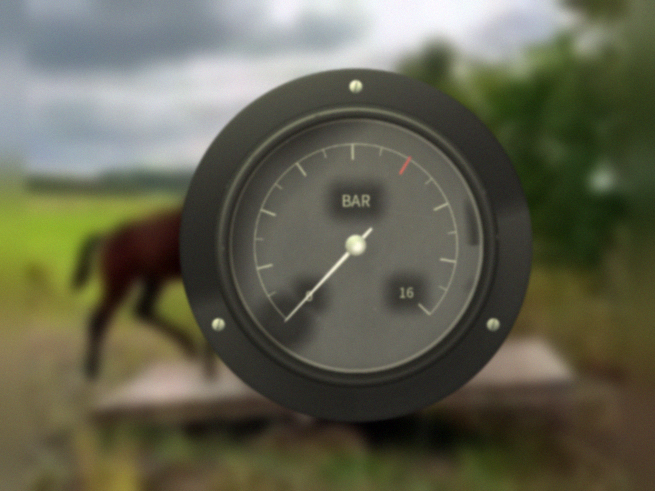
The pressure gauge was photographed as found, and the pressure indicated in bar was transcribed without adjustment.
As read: 0 bar
